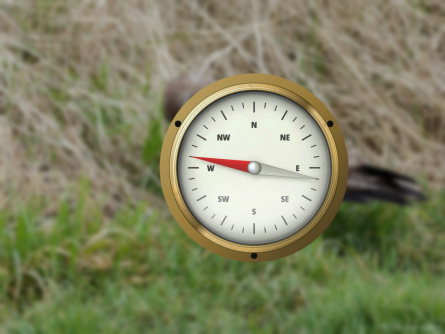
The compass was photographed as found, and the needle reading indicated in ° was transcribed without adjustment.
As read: 280 °
